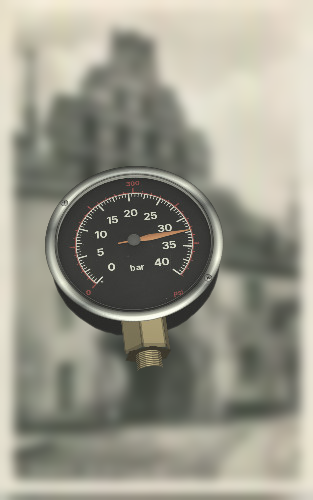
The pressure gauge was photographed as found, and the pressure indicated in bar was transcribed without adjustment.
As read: 32.5 bar
